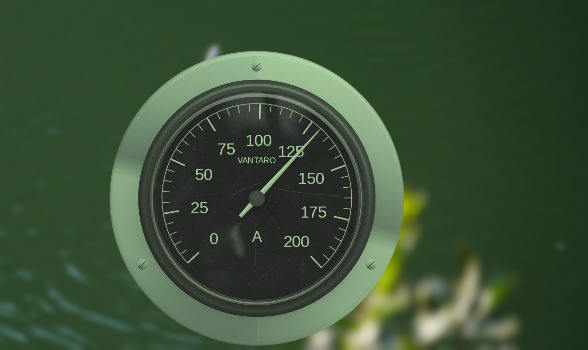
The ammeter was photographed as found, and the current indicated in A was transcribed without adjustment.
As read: 130 A
